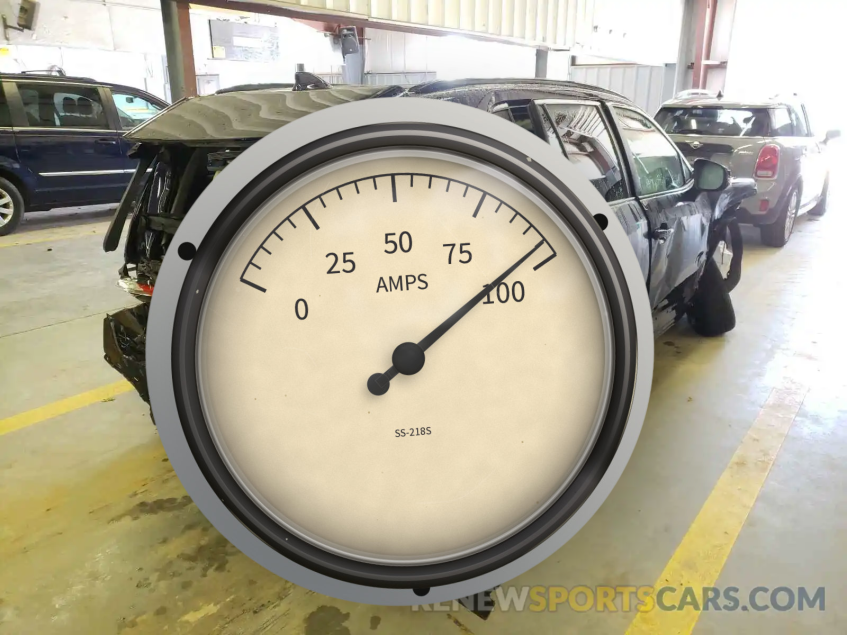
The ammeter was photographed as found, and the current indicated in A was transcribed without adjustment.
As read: 95 A
